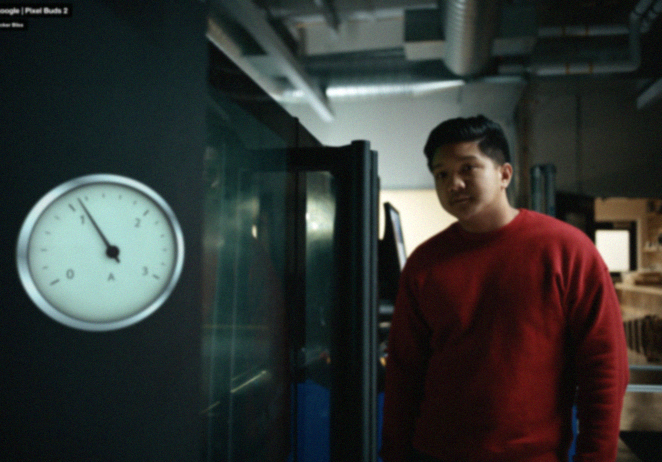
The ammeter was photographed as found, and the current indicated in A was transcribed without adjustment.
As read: 1.1 A
